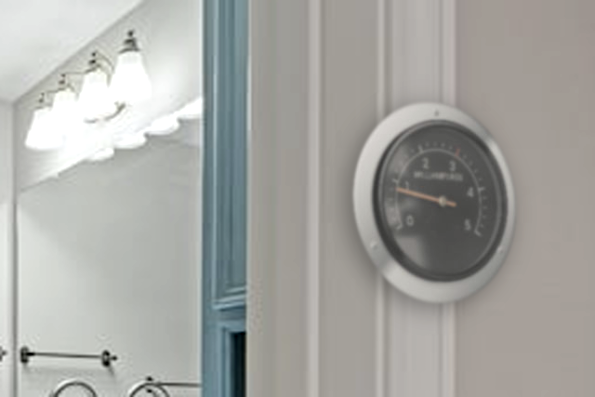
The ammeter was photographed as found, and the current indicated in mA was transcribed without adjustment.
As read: 0.8 mA
